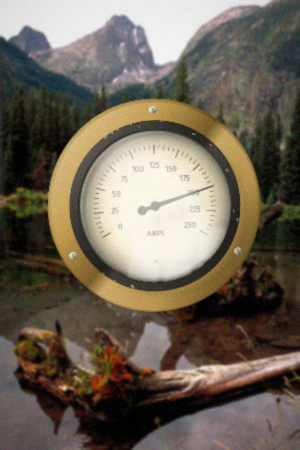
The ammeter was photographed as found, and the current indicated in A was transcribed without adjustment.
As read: 200 A
